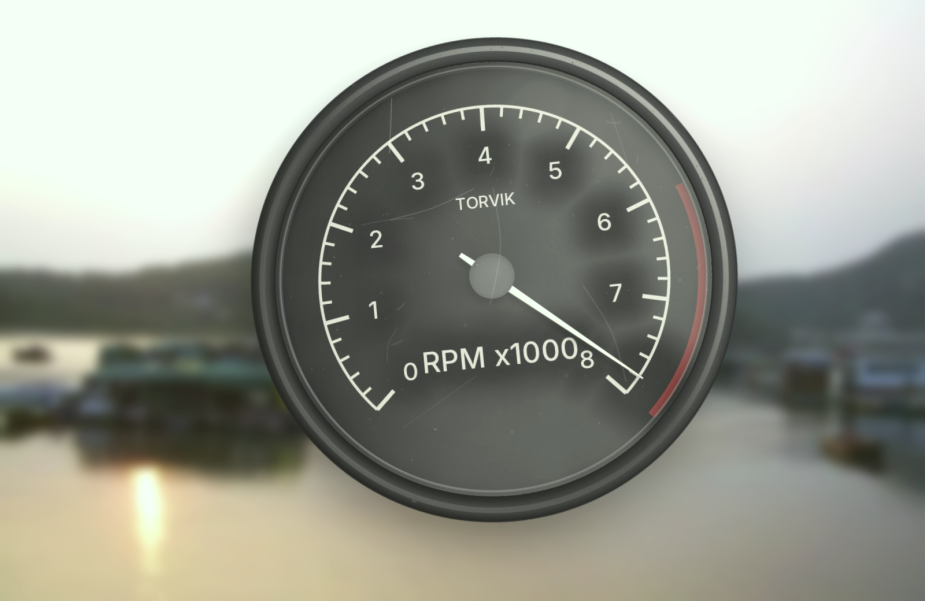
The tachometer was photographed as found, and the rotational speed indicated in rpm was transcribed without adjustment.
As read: 7800 rpm
